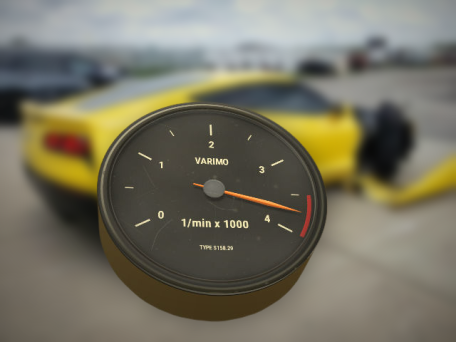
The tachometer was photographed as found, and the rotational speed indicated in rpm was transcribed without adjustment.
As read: 3750 rpm
